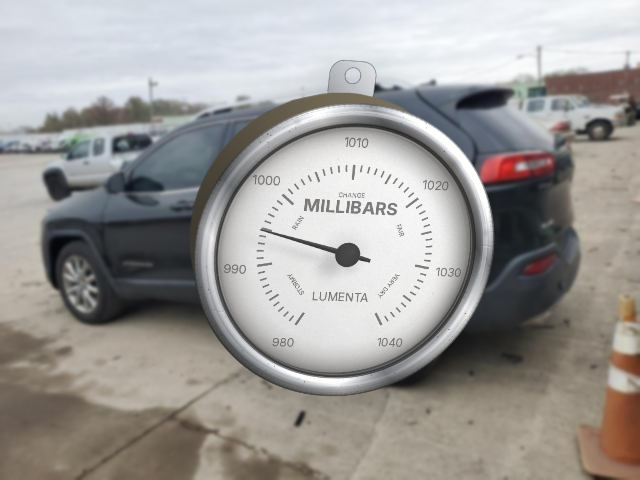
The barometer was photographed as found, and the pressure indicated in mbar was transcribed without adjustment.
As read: 995 mbar
